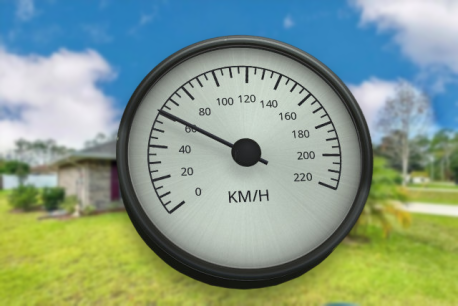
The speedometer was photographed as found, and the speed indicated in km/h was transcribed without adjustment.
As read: 60 km/h
